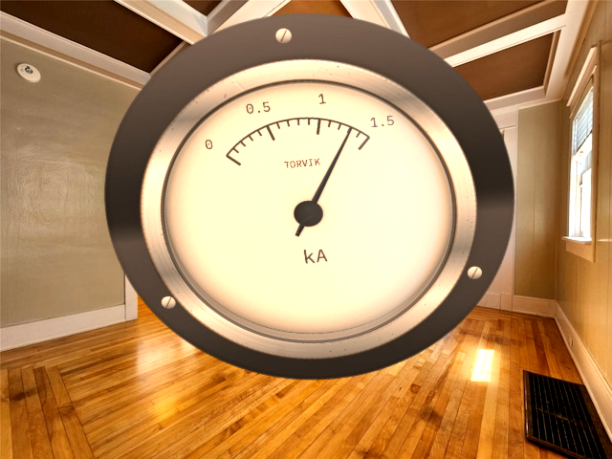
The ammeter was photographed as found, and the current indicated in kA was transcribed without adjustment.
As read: 1.3 kA
